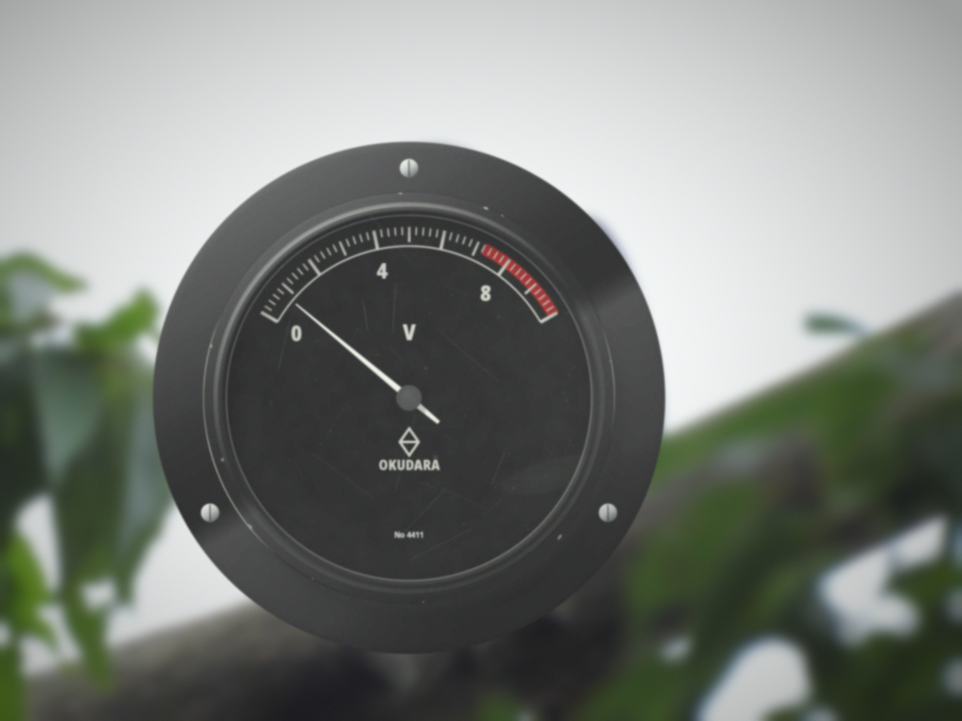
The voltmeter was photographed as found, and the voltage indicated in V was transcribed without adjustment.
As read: 0.8 V
